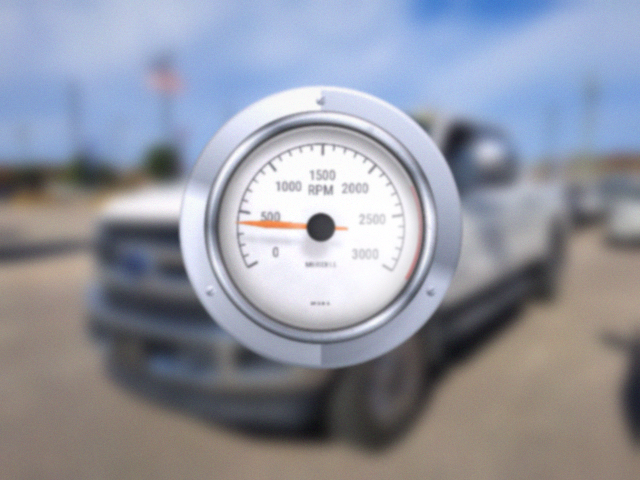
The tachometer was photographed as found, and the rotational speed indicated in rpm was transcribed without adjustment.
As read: 400 rpm
